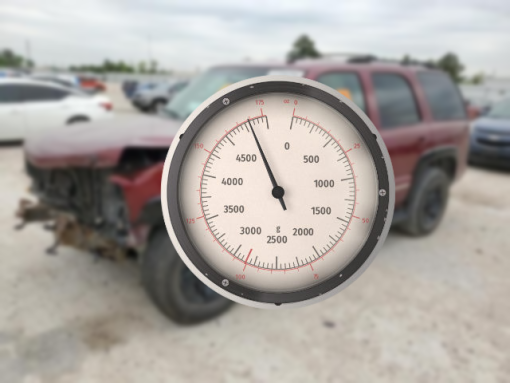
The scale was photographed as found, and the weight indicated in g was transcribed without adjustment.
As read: 4800 g
